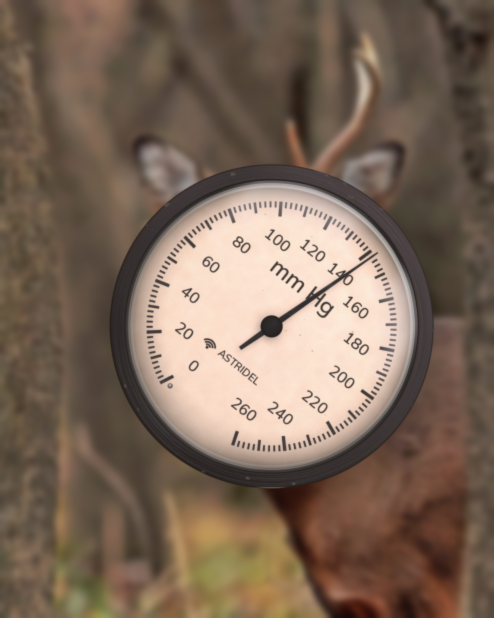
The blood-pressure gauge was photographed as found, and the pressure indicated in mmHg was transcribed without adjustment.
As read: 142 mmHg
